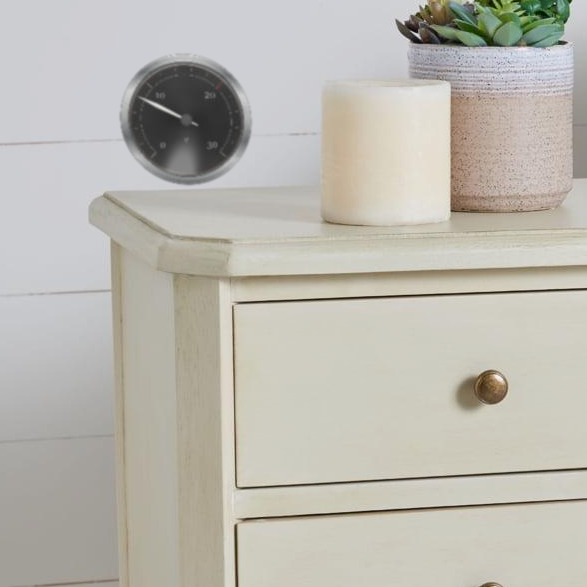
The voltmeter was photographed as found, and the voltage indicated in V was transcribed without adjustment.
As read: 8 V
